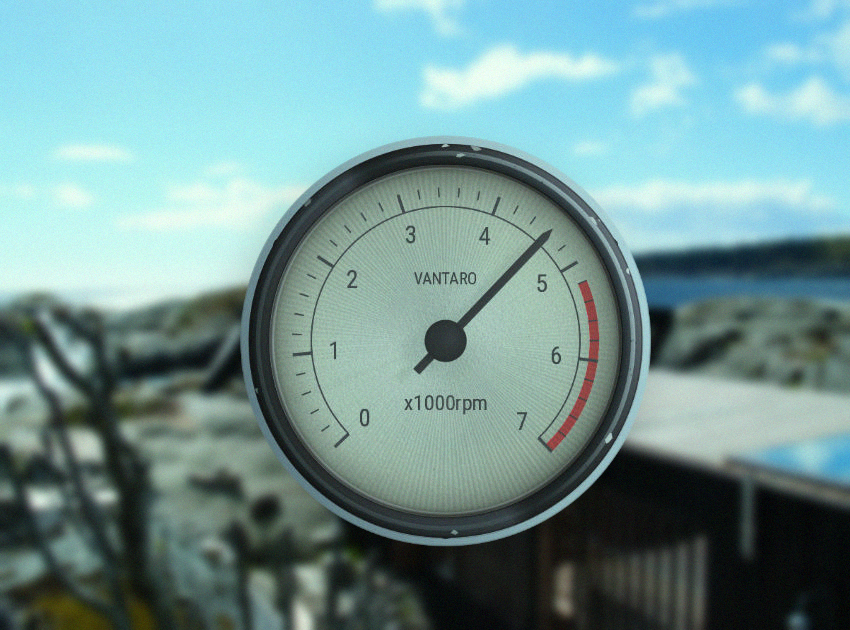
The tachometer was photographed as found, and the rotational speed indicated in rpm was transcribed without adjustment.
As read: 4600 rpm
